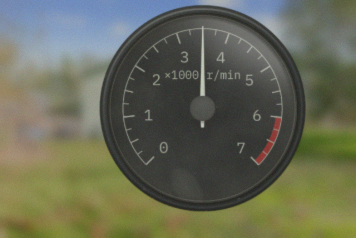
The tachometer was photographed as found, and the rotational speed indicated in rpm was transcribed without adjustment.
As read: 3500 rpm
